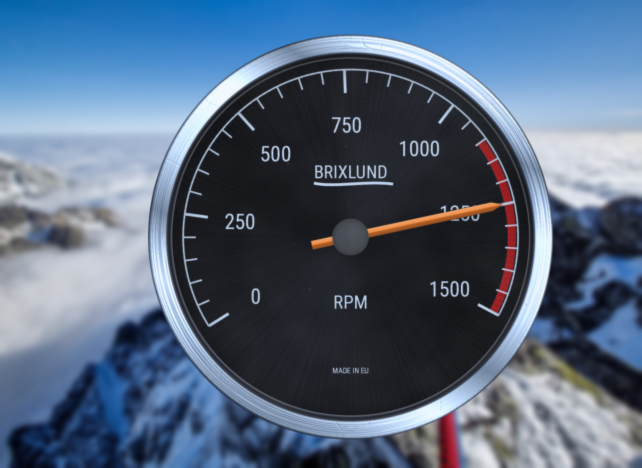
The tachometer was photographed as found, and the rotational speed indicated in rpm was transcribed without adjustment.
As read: 1250 rpm
